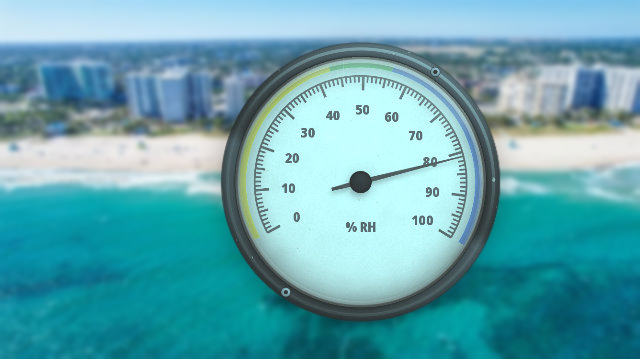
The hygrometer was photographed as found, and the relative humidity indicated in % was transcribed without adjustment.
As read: 81 %
